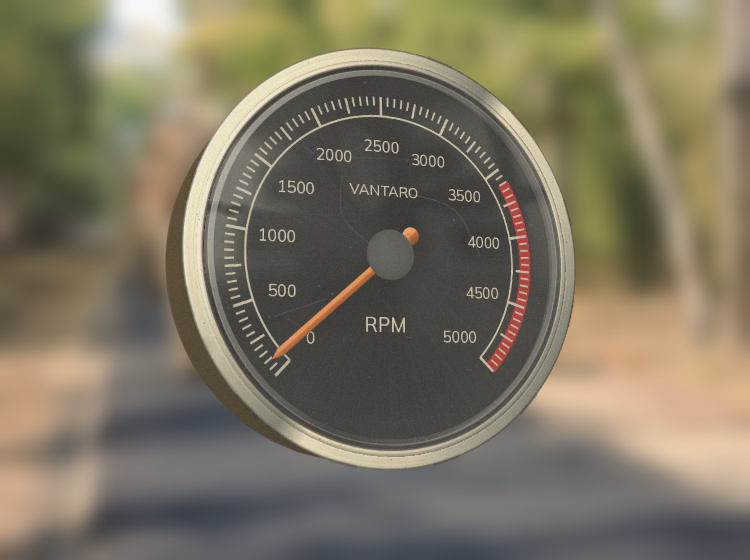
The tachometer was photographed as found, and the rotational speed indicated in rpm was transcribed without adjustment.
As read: 100 rpm
